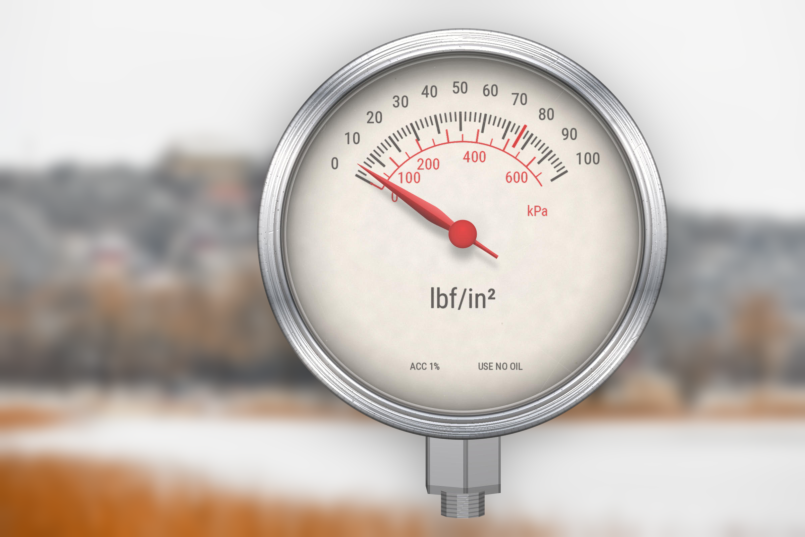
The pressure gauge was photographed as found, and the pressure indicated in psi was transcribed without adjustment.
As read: 4 psi
